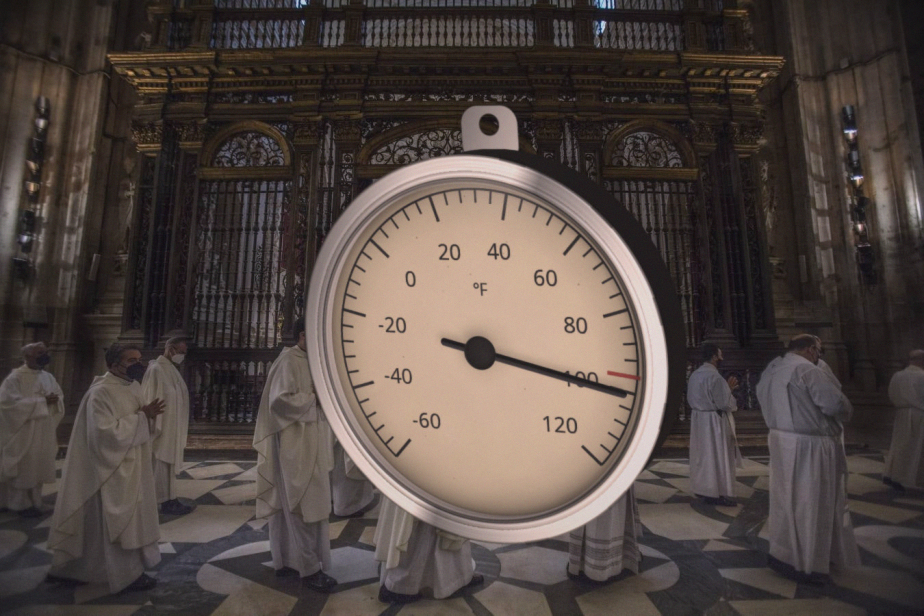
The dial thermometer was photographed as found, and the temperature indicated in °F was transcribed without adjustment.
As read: 100 °F
